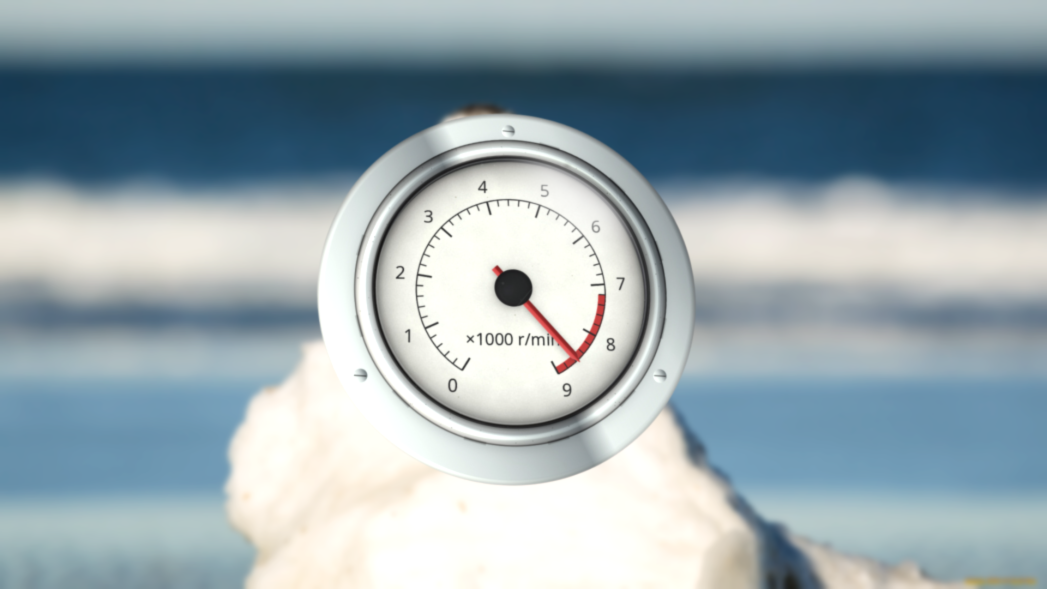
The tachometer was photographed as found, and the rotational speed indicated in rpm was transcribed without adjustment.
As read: 8600 rpm
